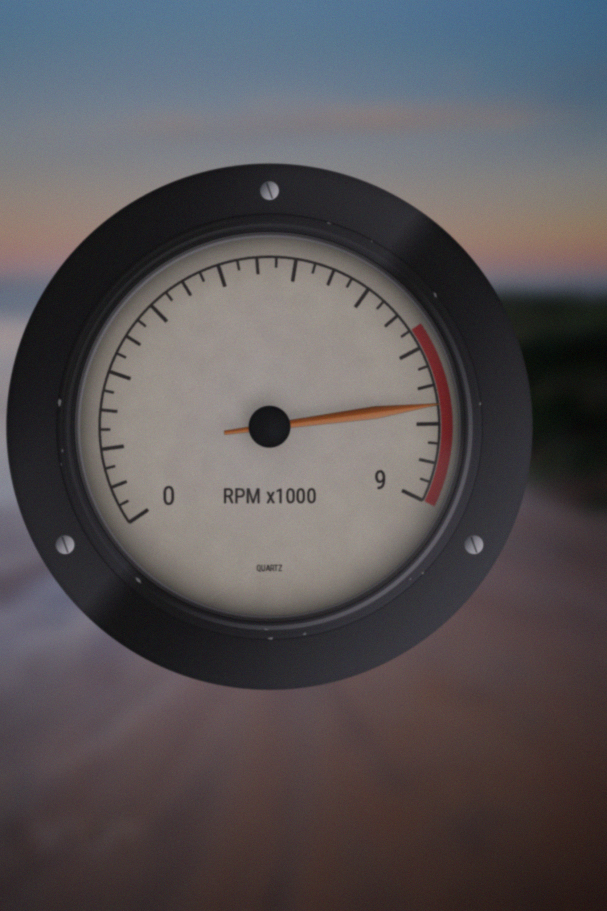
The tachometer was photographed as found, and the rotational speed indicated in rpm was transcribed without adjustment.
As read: 7750 rpm
